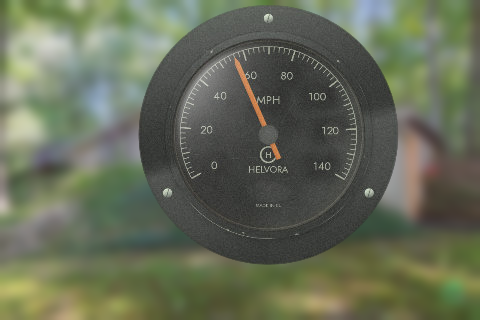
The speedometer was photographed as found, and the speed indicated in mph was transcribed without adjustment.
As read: 56 mph
